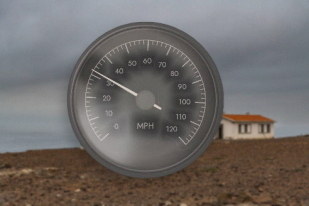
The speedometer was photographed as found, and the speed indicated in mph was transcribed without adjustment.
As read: 32 mph
